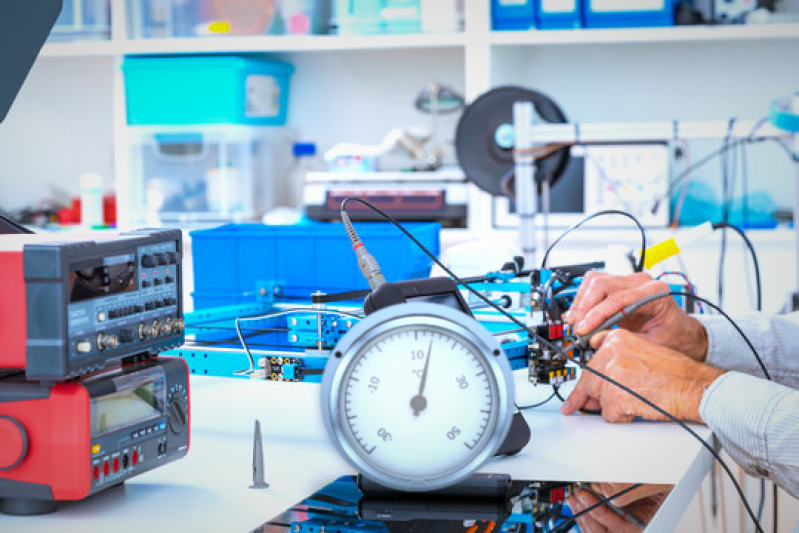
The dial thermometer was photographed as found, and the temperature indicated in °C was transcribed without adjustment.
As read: 14 °C
